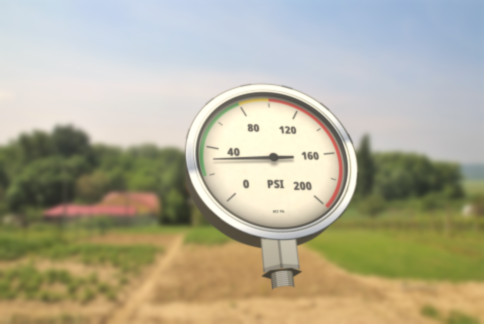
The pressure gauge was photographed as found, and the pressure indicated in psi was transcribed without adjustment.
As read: 30 psi
